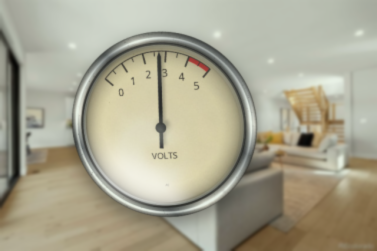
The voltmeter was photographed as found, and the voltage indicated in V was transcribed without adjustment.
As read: 2.75 V
